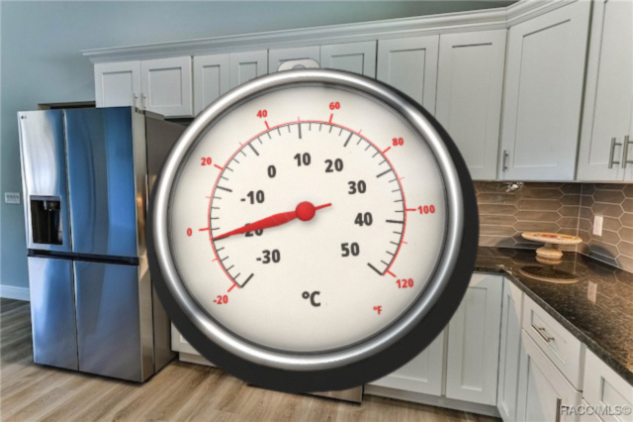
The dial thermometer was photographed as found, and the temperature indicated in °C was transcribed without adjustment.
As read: -20 °C
